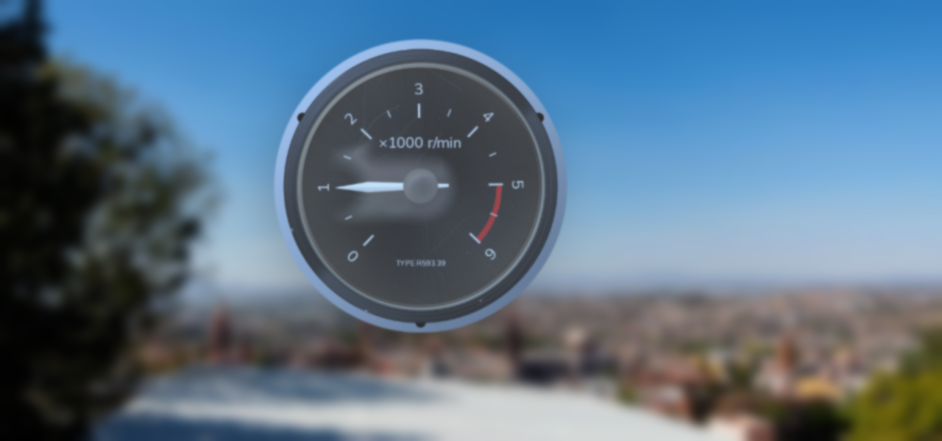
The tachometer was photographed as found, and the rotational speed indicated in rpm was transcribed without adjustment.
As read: 1000 rpm
